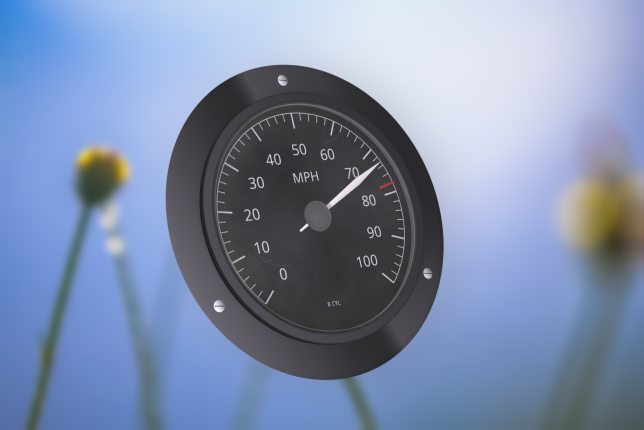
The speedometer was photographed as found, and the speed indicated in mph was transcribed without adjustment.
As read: 73 mph
